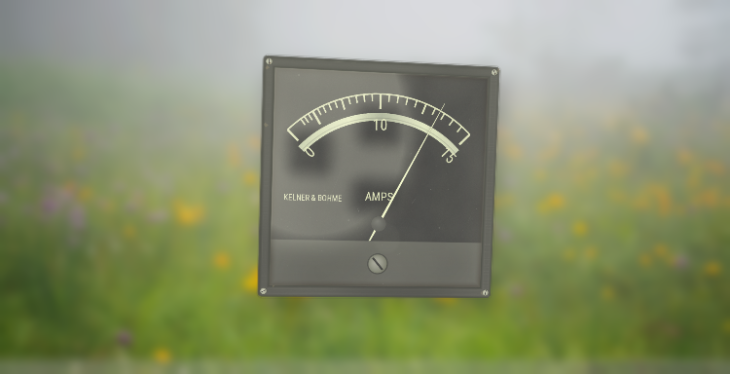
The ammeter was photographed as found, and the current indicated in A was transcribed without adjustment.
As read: 13.25 A
